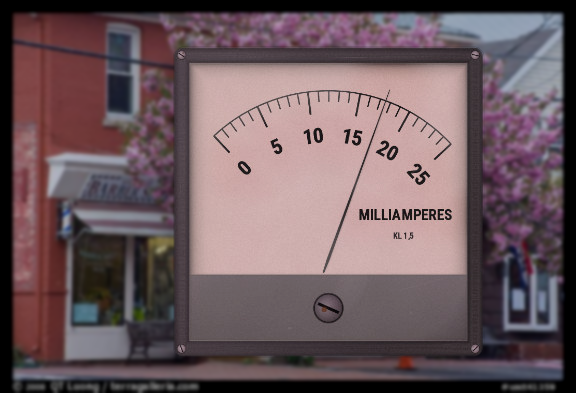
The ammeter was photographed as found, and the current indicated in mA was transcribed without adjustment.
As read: 17.5 mA
